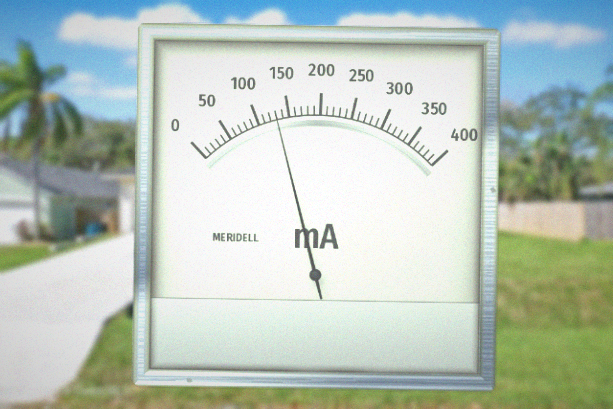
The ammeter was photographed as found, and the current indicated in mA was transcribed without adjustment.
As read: 130 mA
